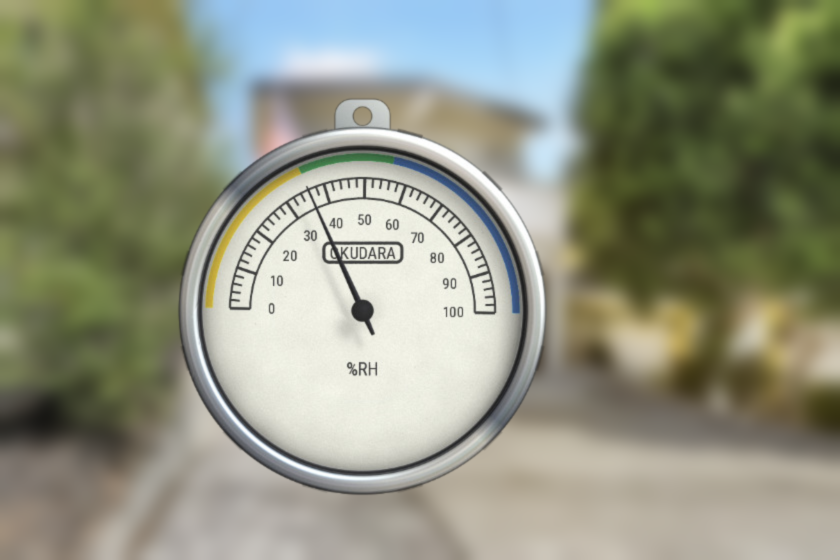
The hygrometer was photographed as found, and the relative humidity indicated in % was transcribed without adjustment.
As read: 36 %
